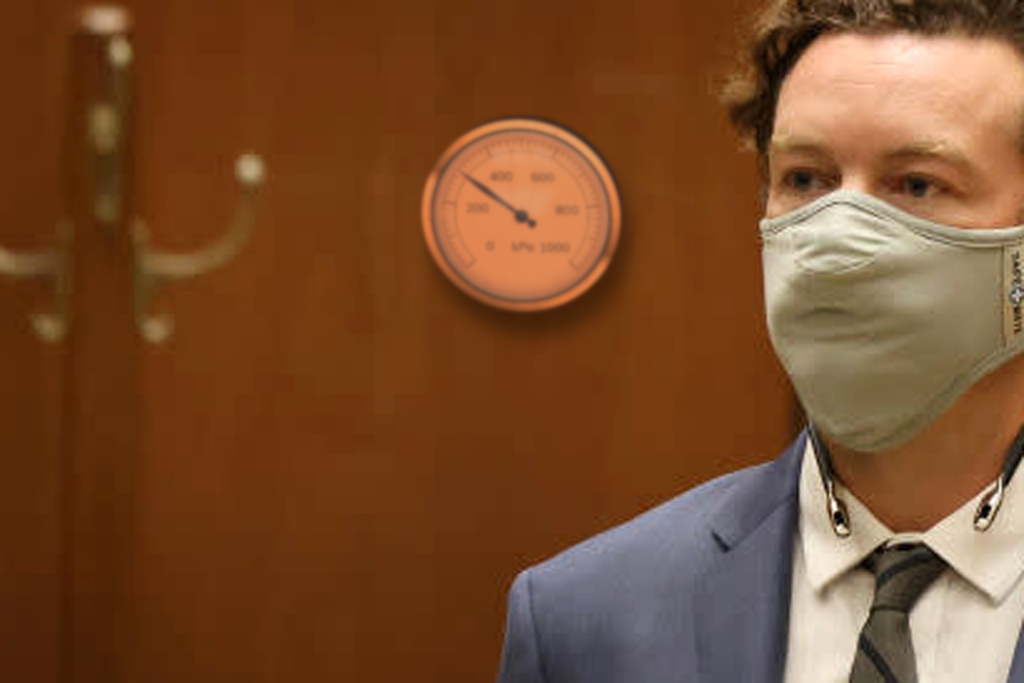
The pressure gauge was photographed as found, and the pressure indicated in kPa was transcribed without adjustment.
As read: 300 kPa
